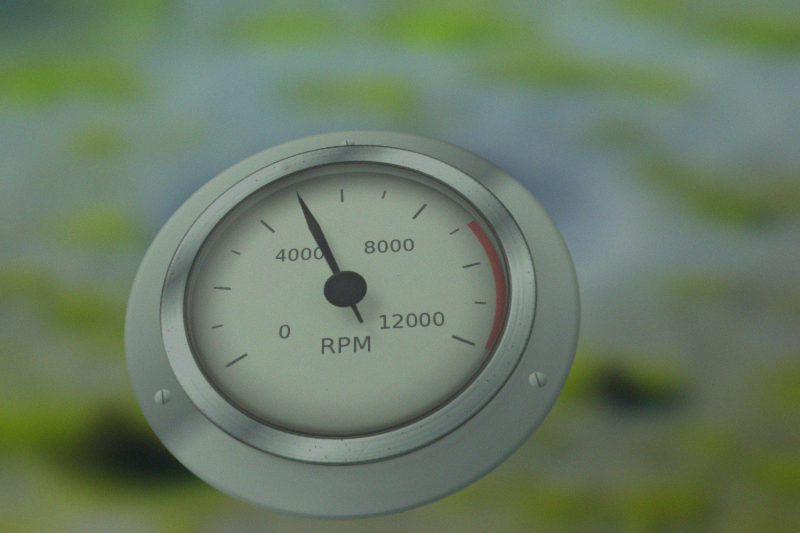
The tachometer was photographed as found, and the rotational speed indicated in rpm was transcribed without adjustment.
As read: 5000 rpm
